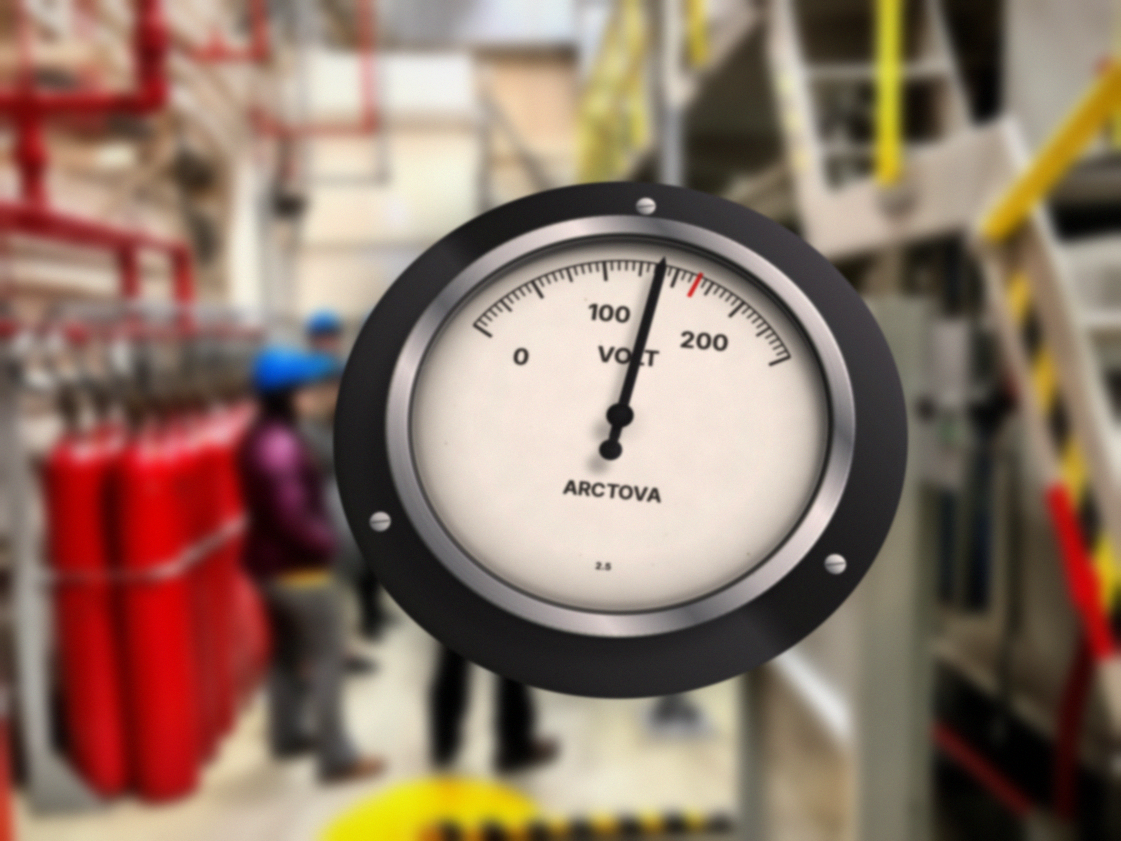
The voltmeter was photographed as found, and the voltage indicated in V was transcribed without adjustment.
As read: 140 V
